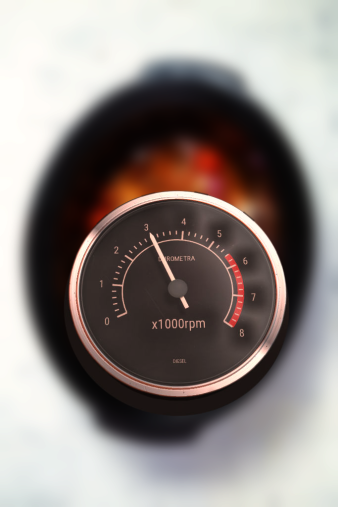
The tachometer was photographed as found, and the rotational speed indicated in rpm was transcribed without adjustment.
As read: 3000 rpm
